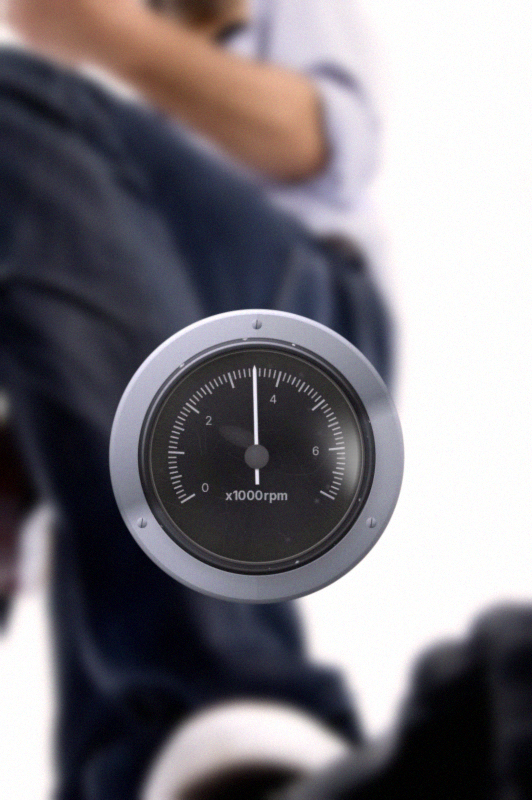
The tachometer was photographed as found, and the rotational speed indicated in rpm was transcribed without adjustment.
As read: 3500 rpm
